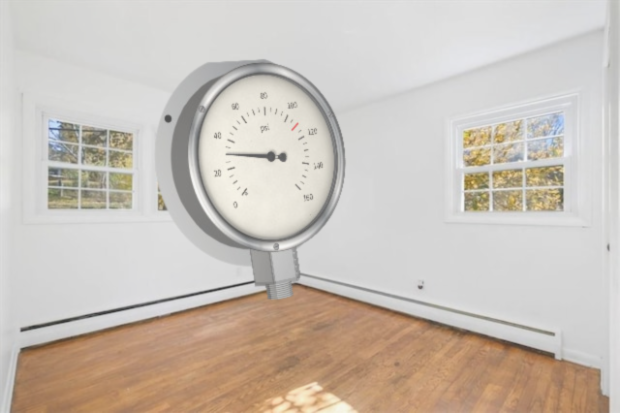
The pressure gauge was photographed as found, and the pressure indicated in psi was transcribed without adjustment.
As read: 30 psi
